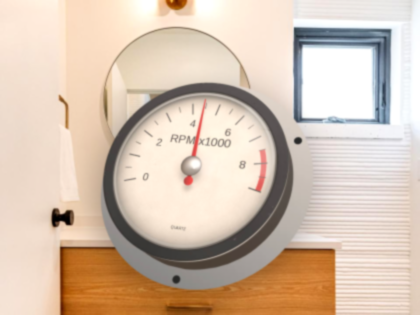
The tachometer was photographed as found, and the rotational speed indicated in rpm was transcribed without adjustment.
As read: 4500 rpm
